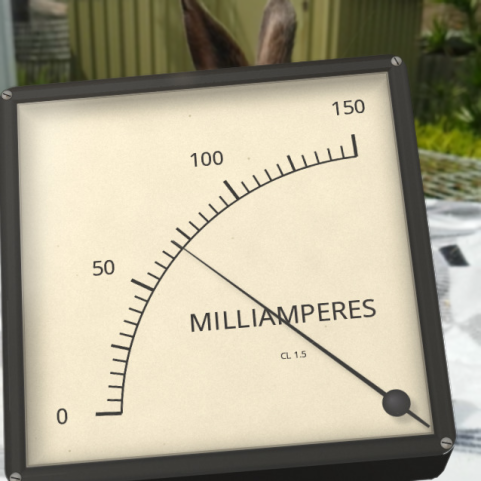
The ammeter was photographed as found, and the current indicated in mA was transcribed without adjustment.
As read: 70 mA
